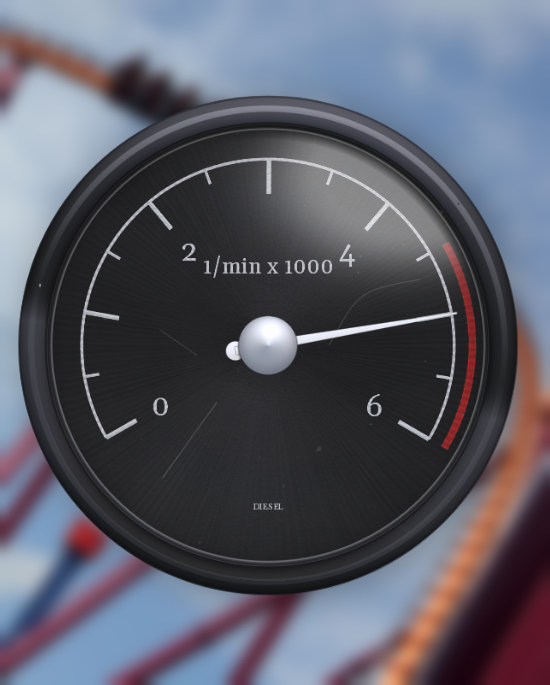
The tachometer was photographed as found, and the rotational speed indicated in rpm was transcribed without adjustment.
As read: 5000 rpm
